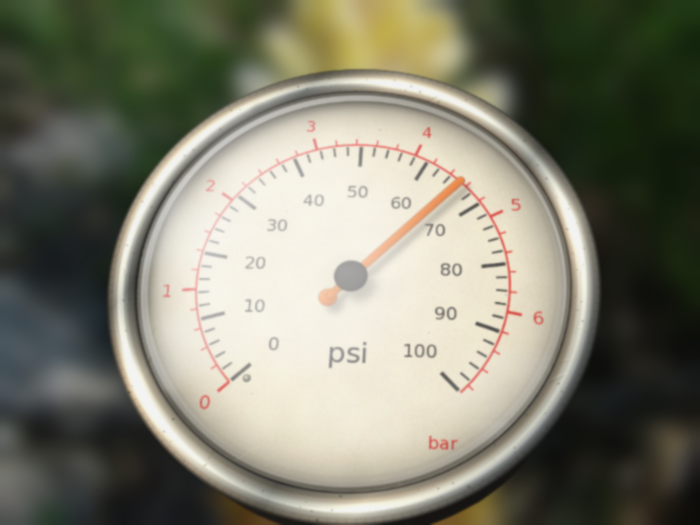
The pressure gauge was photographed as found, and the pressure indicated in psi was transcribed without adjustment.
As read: 66 psi
